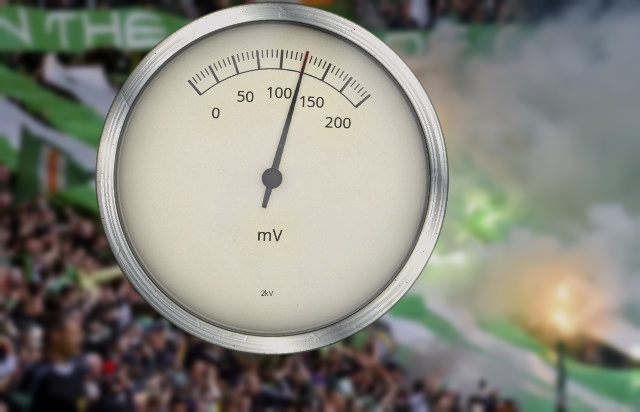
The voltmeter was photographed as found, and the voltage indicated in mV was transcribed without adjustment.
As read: 125 mV
